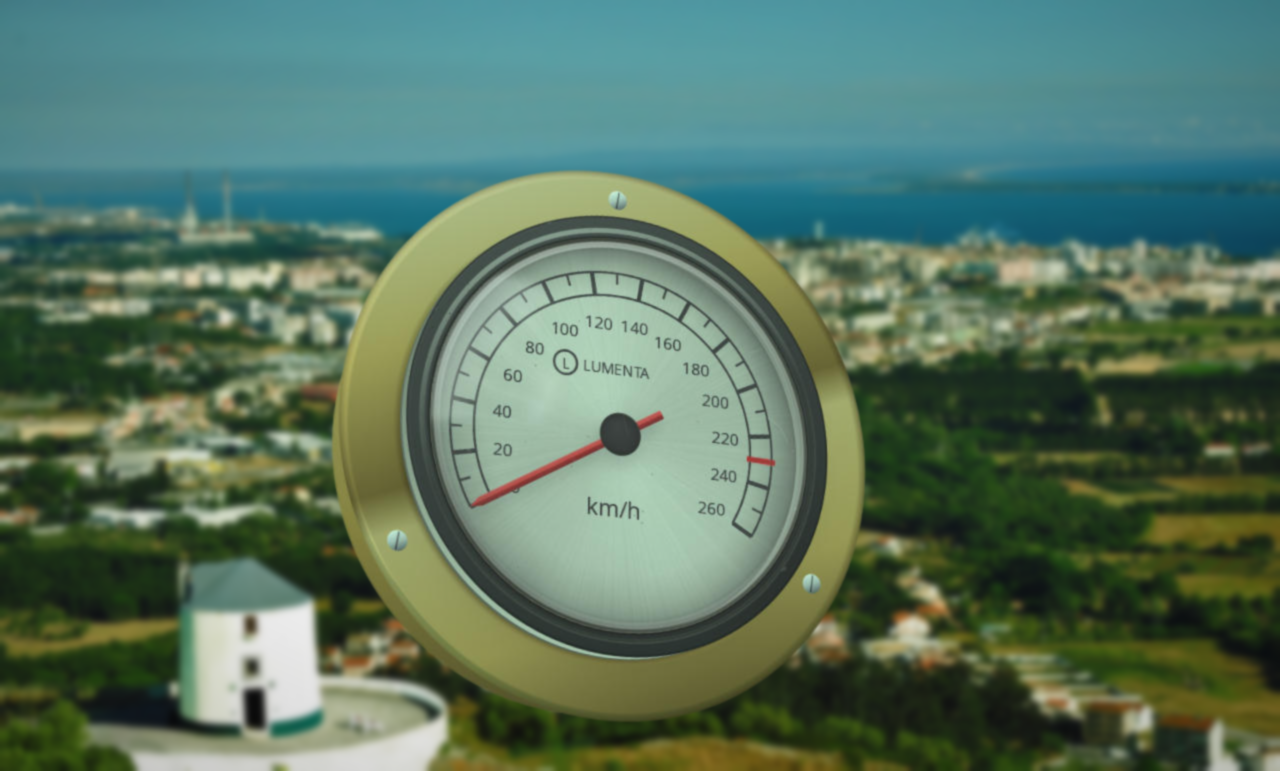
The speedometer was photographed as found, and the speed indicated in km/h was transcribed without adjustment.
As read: 0 km/h
